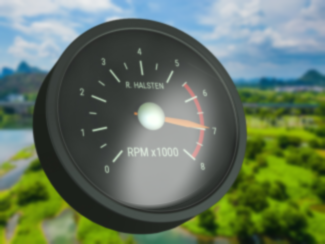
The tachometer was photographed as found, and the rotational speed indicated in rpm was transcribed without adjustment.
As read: 7000 rpm
